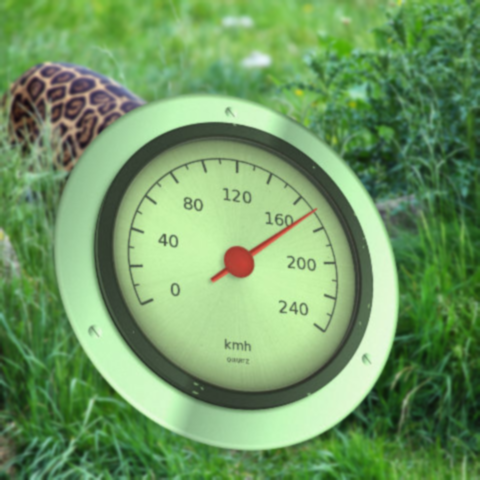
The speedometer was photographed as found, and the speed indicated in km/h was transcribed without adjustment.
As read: 170 km/h
